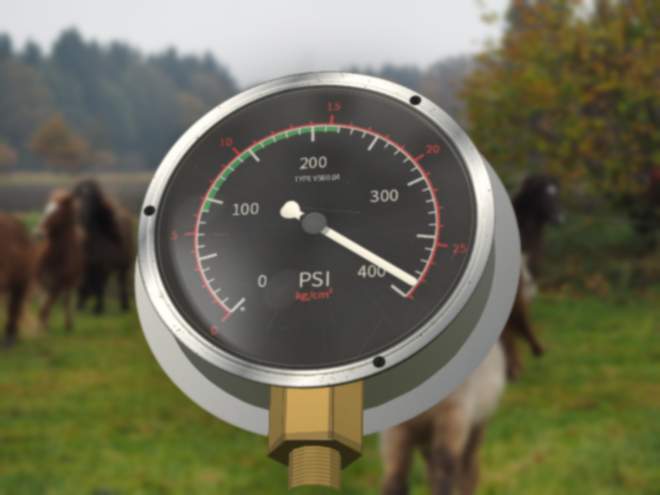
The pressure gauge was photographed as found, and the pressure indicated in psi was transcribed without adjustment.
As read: 390 psi
